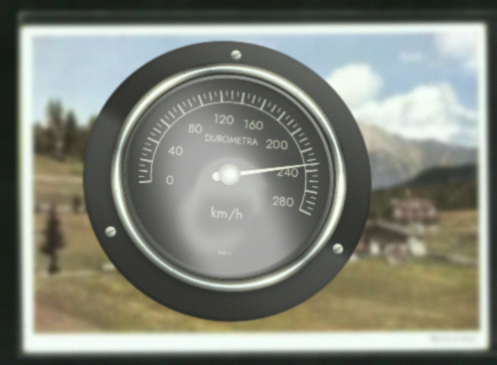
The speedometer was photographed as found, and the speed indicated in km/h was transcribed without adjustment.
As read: 235 km/h
